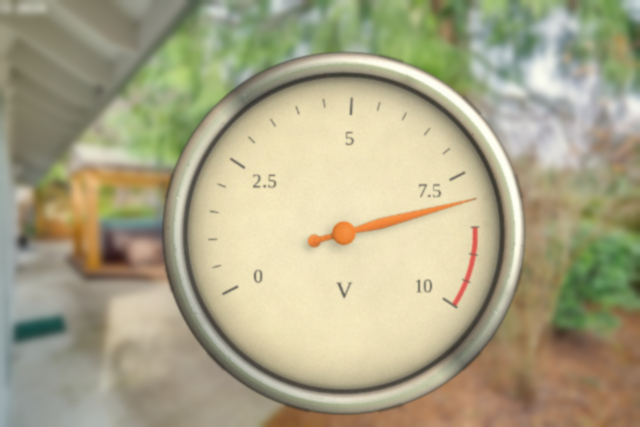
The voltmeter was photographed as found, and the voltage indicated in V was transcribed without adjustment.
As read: 8 V
